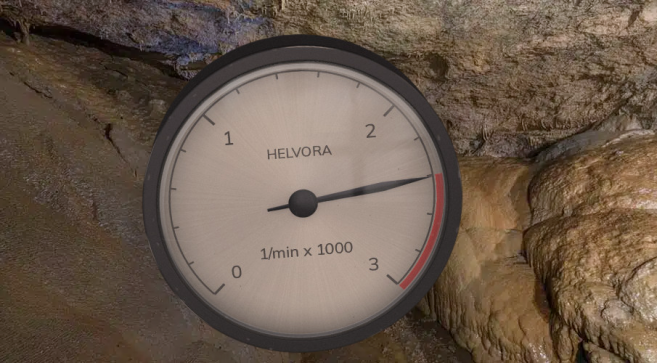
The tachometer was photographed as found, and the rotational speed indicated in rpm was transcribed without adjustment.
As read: 2400 rpm
